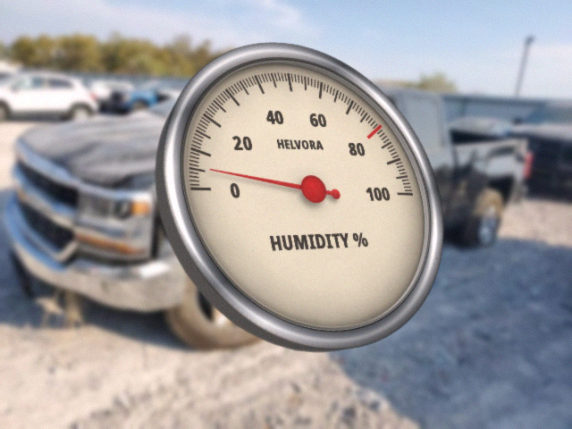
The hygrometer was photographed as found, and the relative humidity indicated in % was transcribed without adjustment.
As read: 5 %
